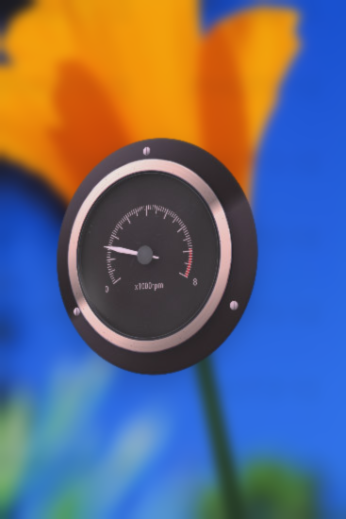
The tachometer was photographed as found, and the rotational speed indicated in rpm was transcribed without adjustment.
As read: 1500 rpm
